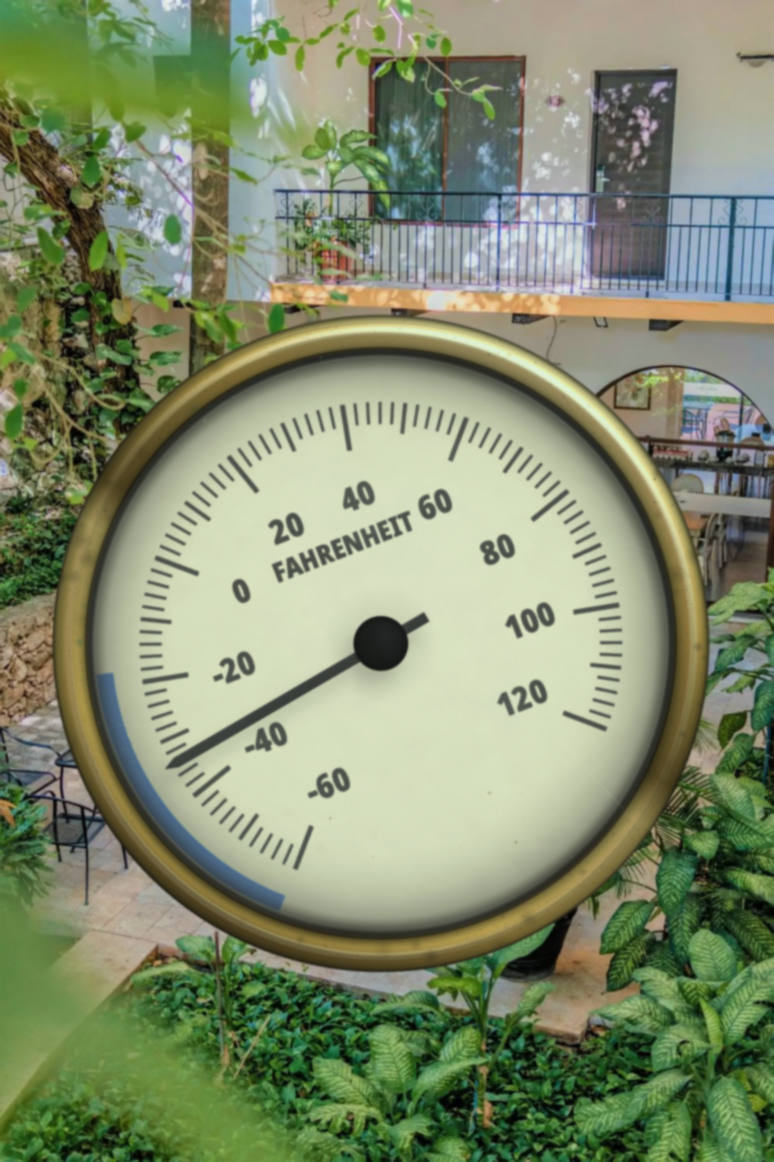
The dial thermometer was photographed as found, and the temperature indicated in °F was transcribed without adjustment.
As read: -34 °F
